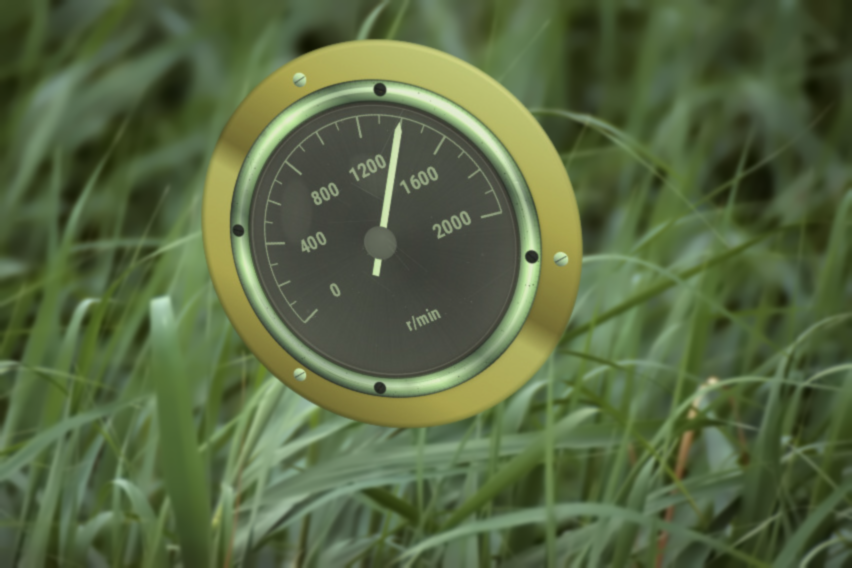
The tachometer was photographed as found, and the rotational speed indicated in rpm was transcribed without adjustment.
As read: 1400 rpm
